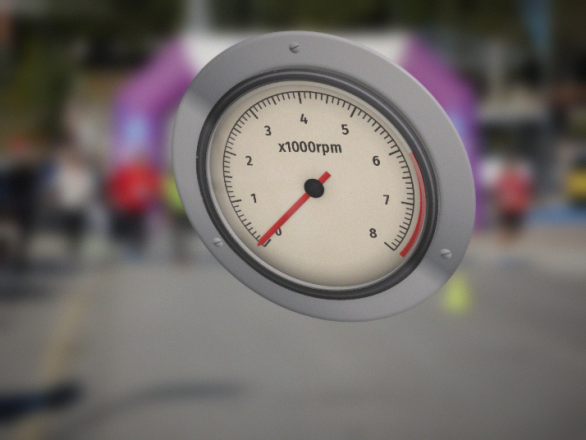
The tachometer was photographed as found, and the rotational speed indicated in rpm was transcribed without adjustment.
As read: 100 rpm
